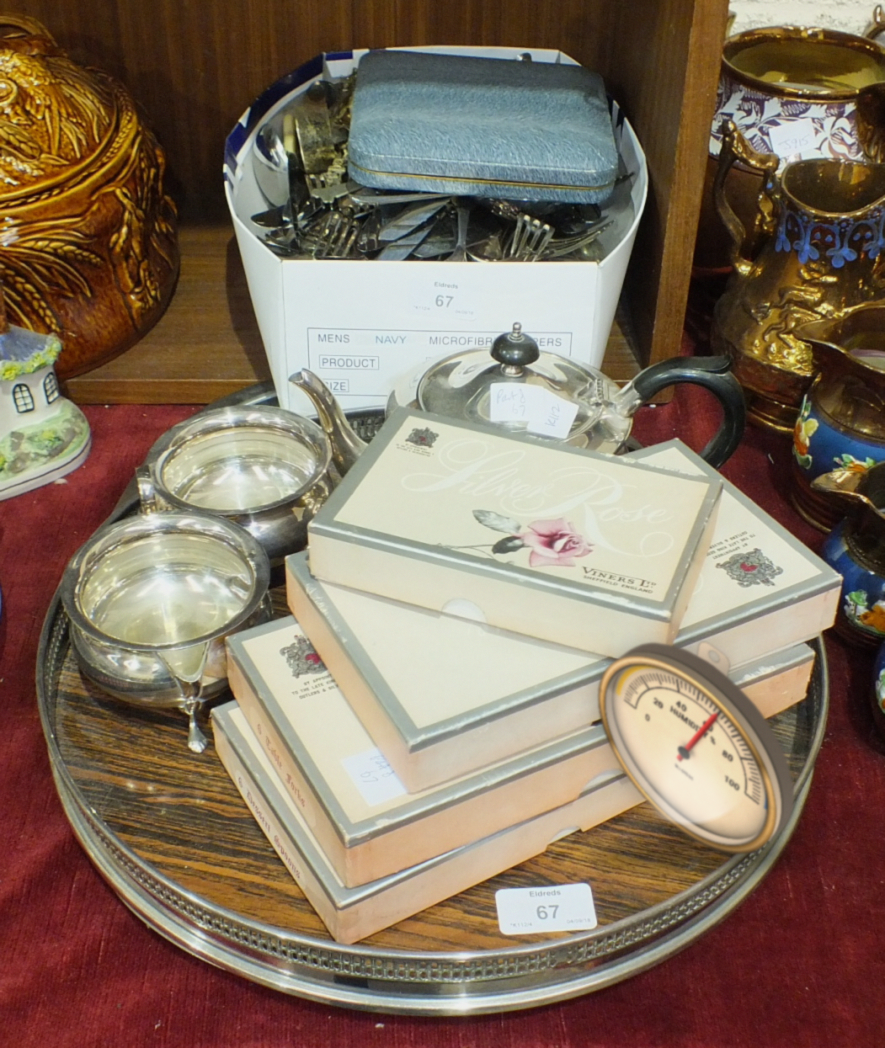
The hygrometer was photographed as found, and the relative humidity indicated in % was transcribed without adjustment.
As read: 60 %
